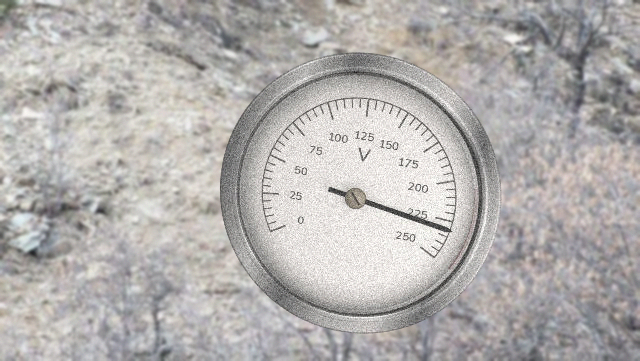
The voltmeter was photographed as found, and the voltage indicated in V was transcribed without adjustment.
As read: 230 V
